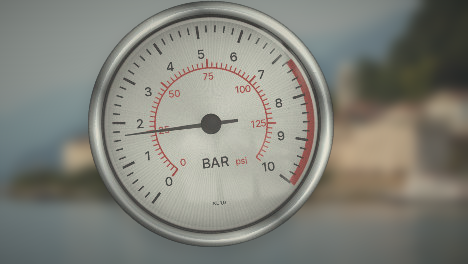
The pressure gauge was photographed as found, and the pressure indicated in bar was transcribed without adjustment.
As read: 1.7 bar
